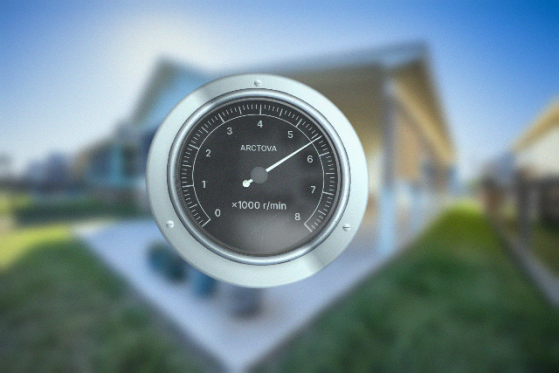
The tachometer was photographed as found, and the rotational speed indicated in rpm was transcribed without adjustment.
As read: 5600 rpm
